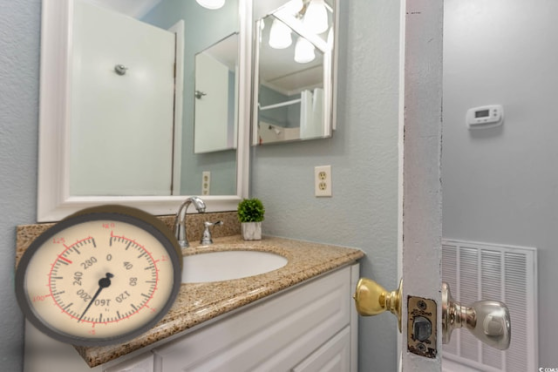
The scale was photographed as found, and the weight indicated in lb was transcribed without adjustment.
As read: 180 lb
